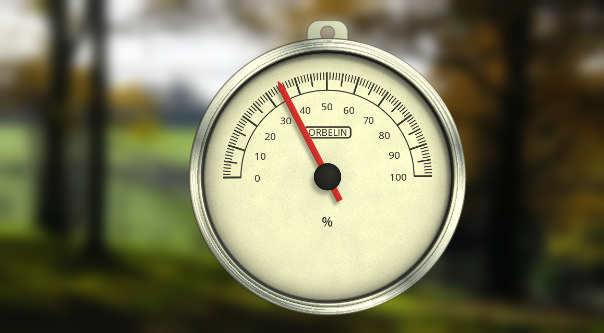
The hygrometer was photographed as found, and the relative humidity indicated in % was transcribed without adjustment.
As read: 35 %
